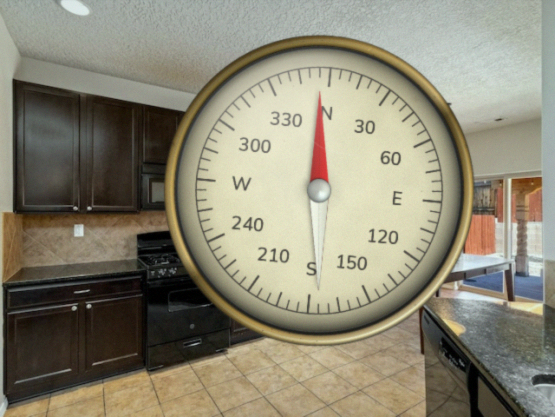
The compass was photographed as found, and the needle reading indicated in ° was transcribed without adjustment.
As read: 355 °
